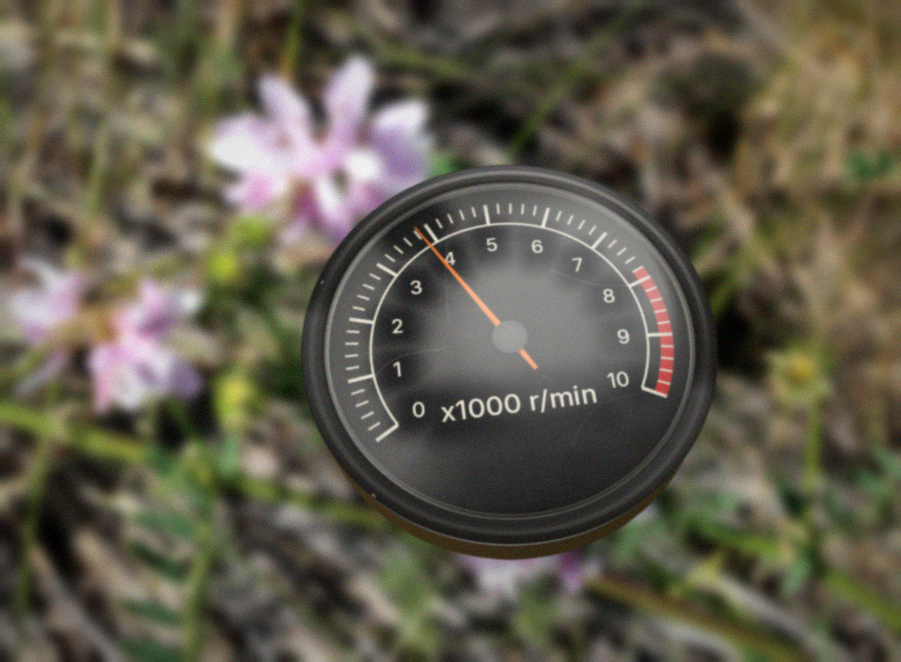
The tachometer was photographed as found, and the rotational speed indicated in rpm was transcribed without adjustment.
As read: 3800 rpm
